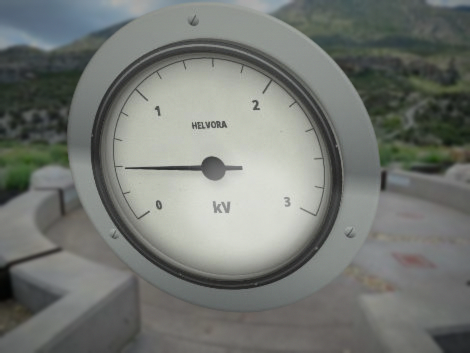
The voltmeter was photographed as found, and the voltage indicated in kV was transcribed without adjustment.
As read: 0.4 kV
